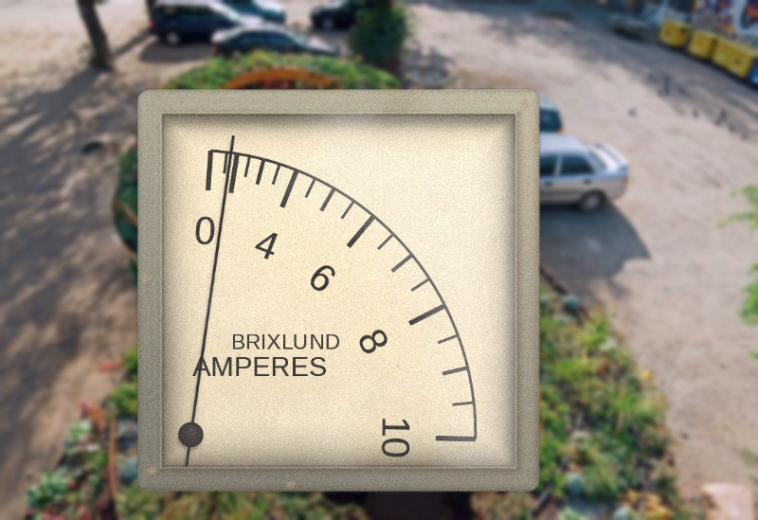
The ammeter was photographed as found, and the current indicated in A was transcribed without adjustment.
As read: 1.75 A
